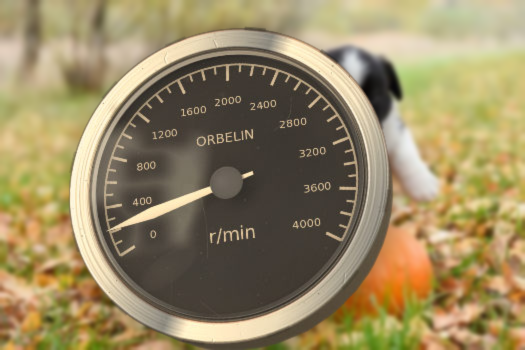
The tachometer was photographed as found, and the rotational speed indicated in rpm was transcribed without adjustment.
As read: 200 rpm
